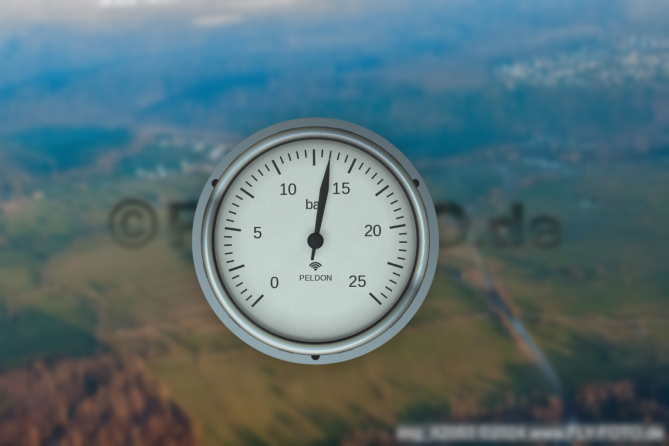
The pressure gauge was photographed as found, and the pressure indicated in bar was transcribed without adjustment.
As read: 13.5 bar
